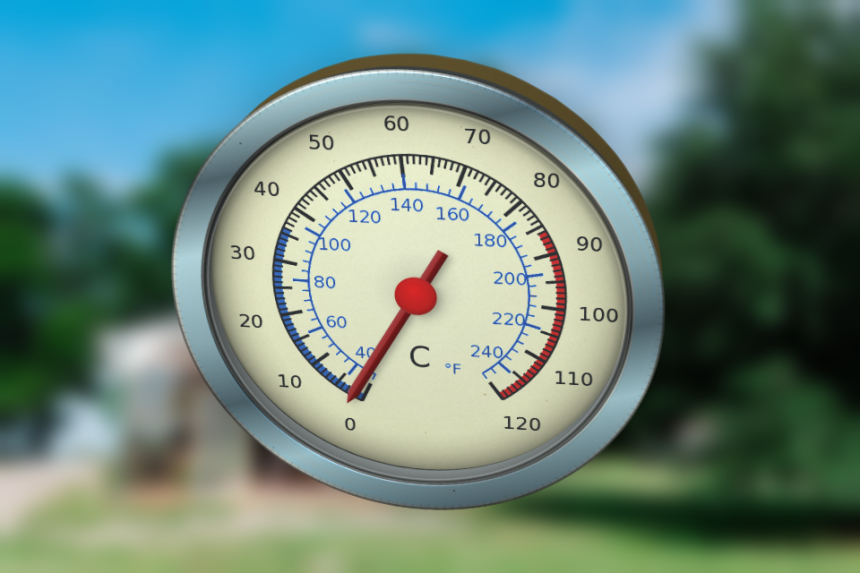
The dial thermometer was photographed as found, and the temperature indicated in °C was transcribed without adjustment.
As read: 2 °C
